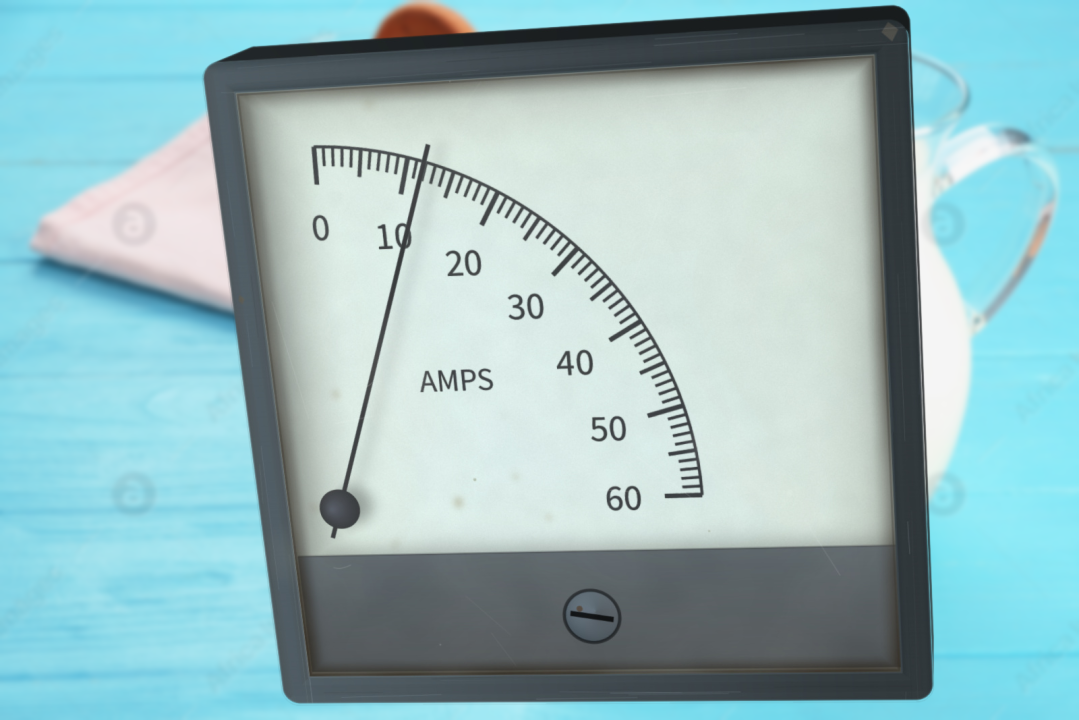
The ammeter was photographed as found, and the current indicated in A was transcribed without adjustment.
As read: 12 A
